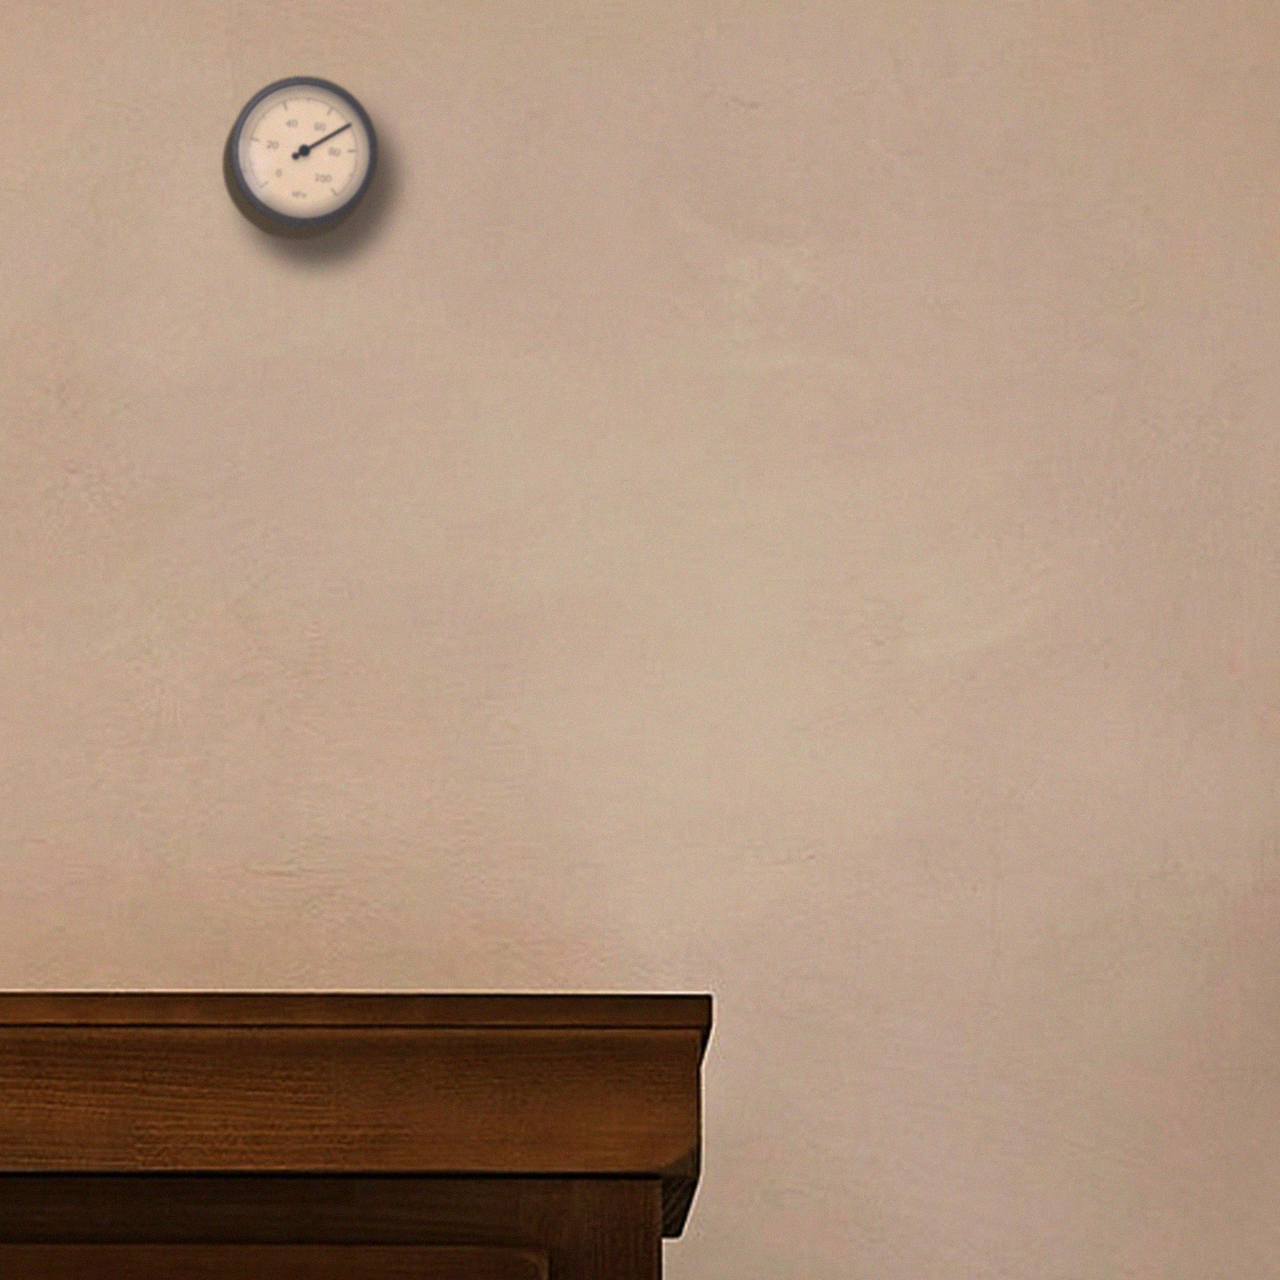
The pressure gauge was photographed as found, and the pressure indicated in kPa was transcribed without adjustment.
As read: 70 kPa
